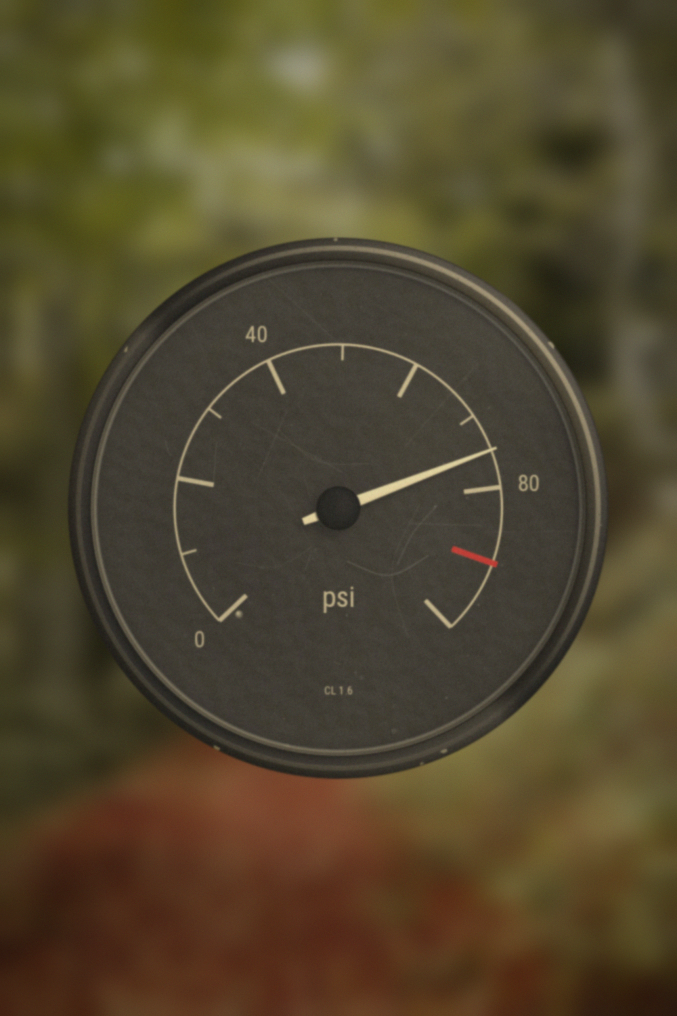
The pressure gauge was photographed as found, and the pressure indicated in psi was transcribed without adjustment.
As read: 75 psi
